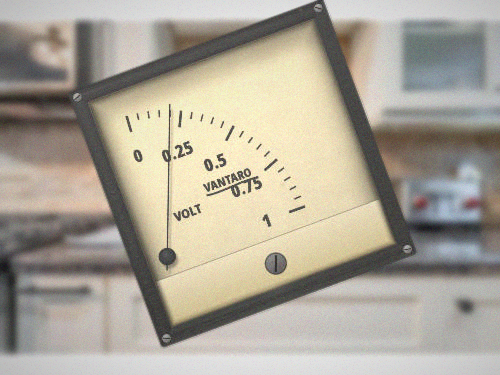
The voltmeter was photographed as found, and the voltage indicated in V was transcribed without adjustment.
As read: 0.2 V
